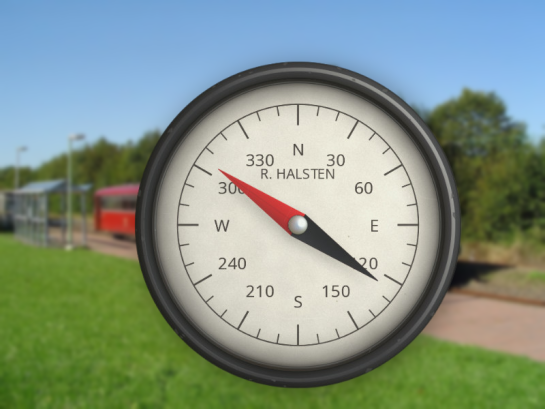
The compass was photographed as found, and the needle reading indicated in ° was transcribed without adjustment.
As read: 305 °
